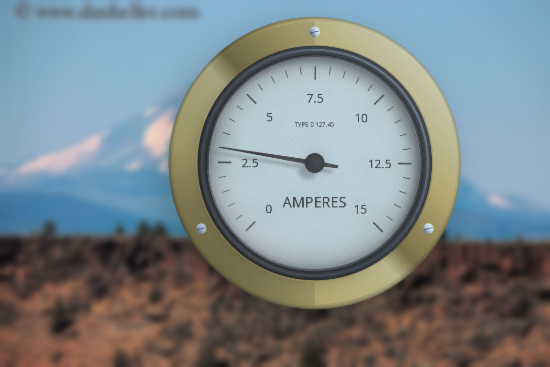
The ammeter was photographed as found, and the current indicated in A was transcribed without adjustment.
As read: 3 A
